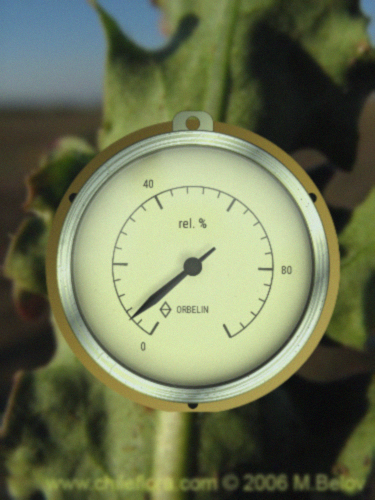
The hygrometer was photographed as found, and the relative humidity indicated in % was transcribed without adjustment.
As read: 6 %
